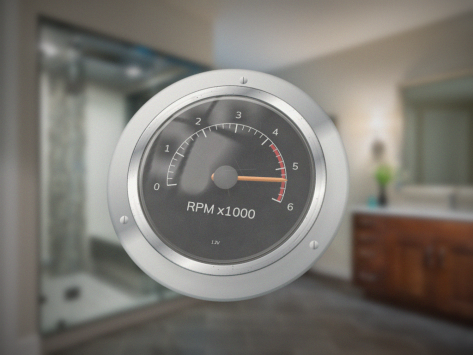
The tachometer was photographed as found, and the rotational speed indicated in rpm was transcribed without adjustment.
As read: 5400 rpm
